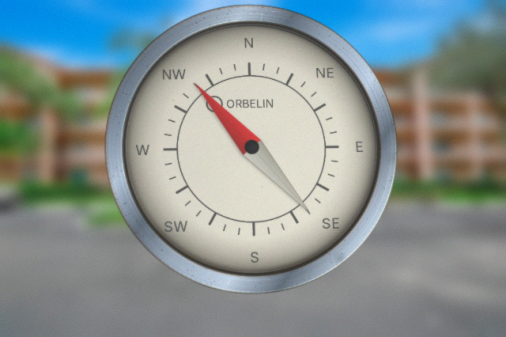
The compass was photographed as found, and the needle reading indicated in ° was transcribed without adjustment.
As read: 320 °
